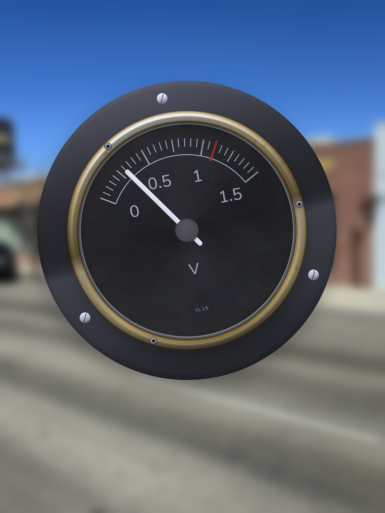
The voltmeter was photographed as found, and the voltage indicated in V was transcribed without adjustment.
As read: 0.3 V
